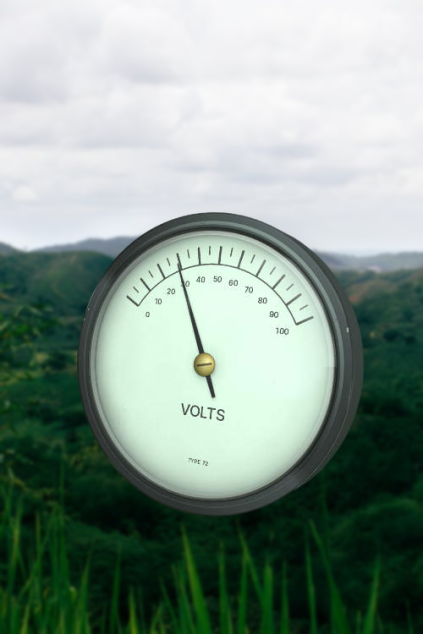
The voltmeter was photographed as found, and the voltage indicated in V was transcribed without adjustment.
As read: 30 V
